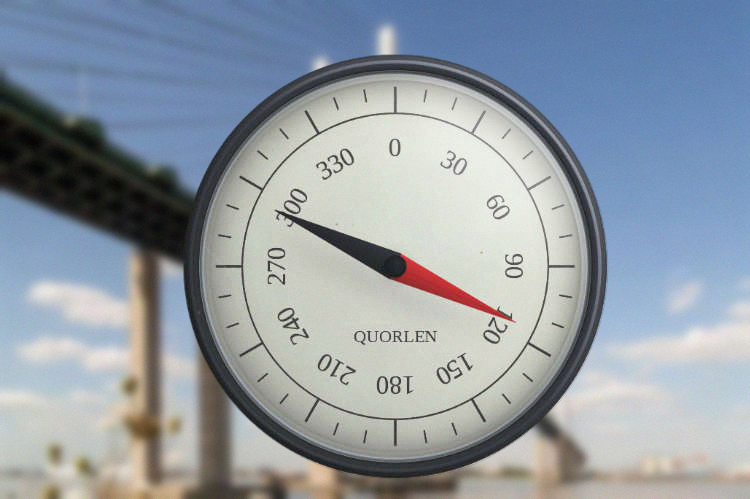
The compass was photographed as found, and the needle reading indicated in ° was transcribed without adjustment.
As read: 115 °
